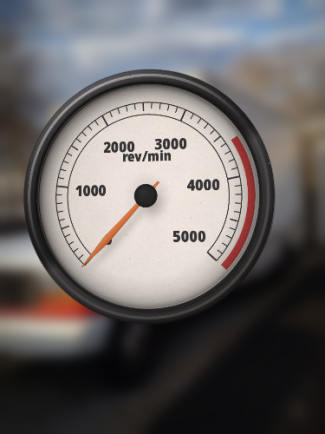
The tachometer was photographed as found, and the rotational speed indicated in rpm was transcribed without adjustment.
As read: 0 rpm
